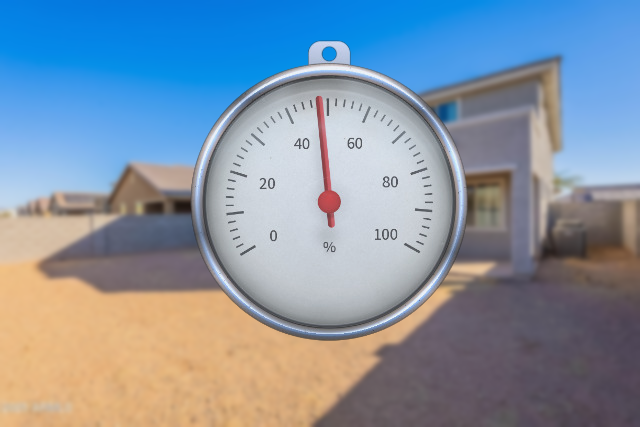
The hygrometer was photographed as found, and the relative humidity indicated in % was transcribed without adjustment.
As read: 48 %
